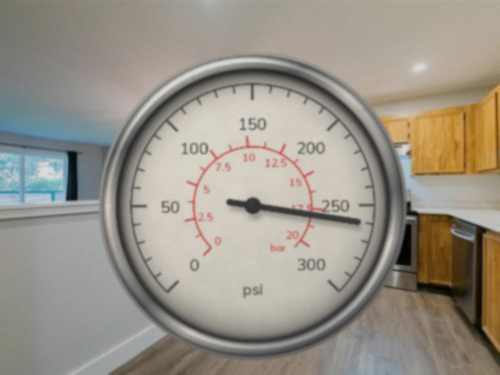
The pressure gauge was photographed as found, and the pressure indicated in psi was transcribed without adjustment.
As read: 260 psi
